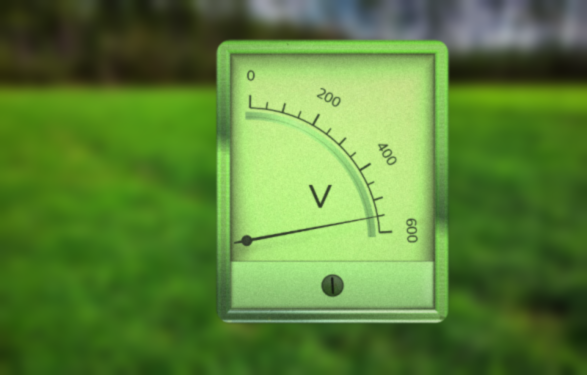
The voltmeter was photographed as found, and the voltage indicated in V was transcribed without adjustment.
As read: 550 V
